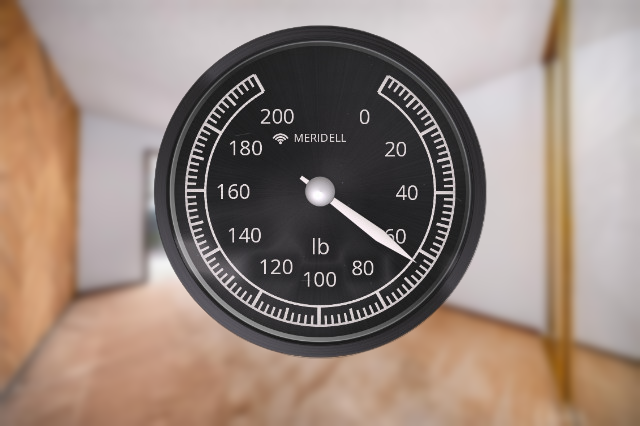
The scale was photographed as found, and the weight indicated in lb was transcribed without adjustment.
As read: 64 lb
